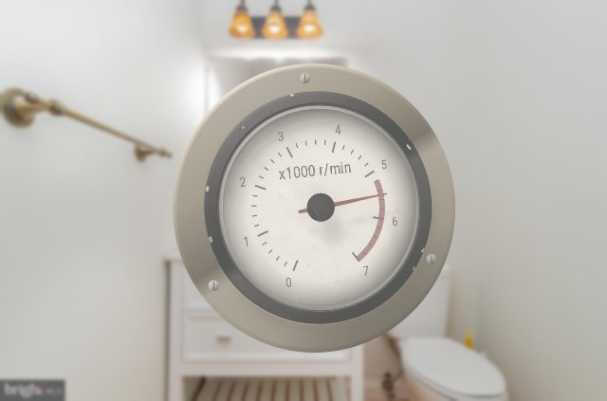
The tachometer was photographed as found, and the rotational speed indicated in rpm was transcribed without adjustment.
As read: 5500 rpm
